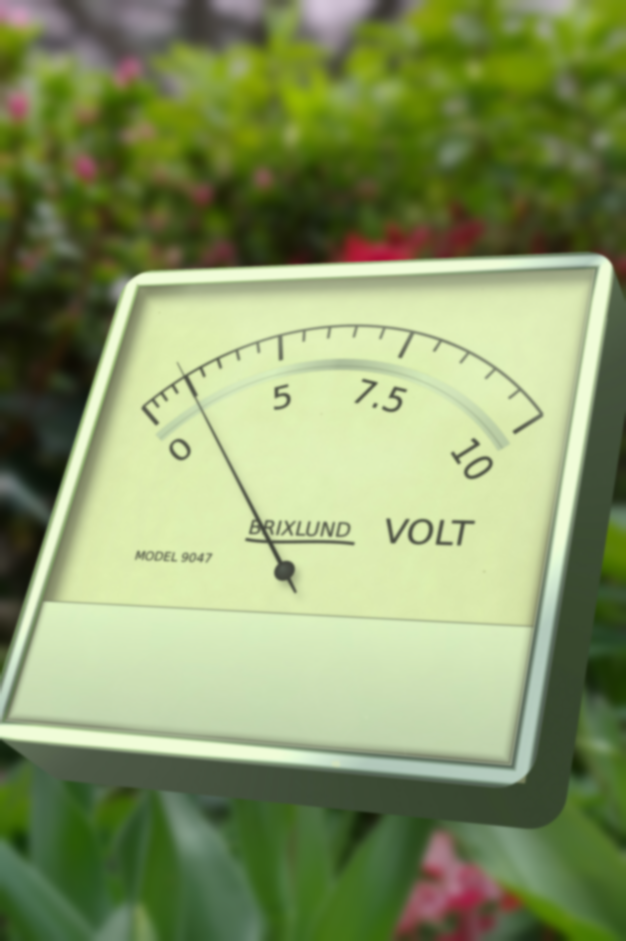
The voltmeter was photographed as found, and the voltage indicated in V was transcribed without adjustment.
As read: 2.5 V
